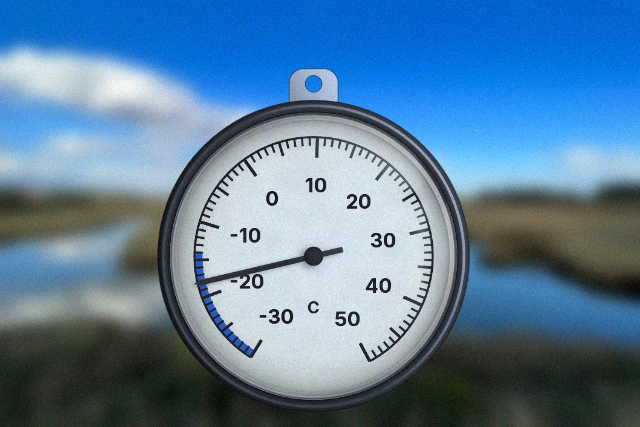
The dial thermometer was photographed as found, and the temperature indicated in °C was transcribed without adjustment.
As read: -18 °C
